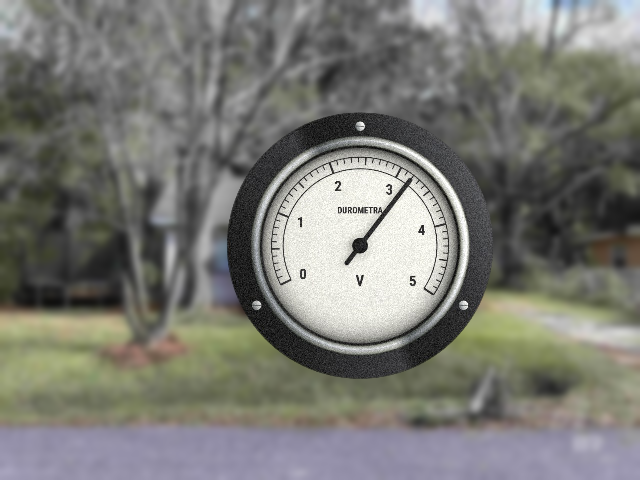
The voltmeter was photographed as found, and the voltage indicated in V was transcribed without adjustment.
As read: 3.2 V
